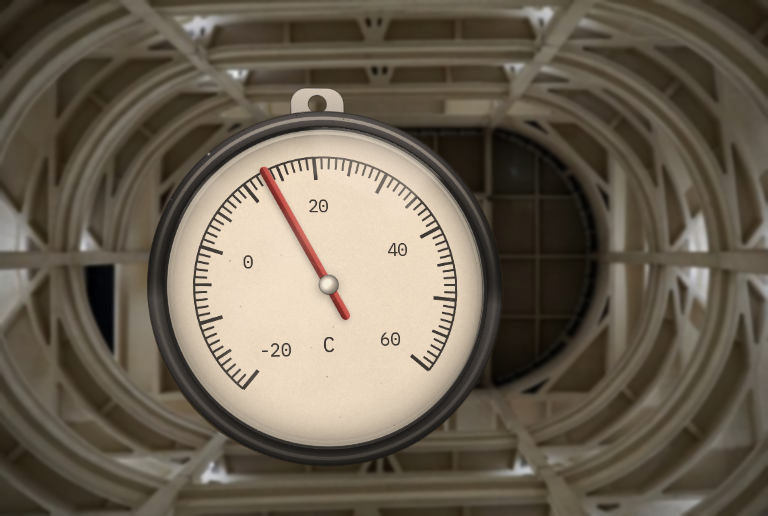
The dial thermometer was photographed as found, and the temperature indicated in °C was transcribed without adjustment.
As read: 13 °C
